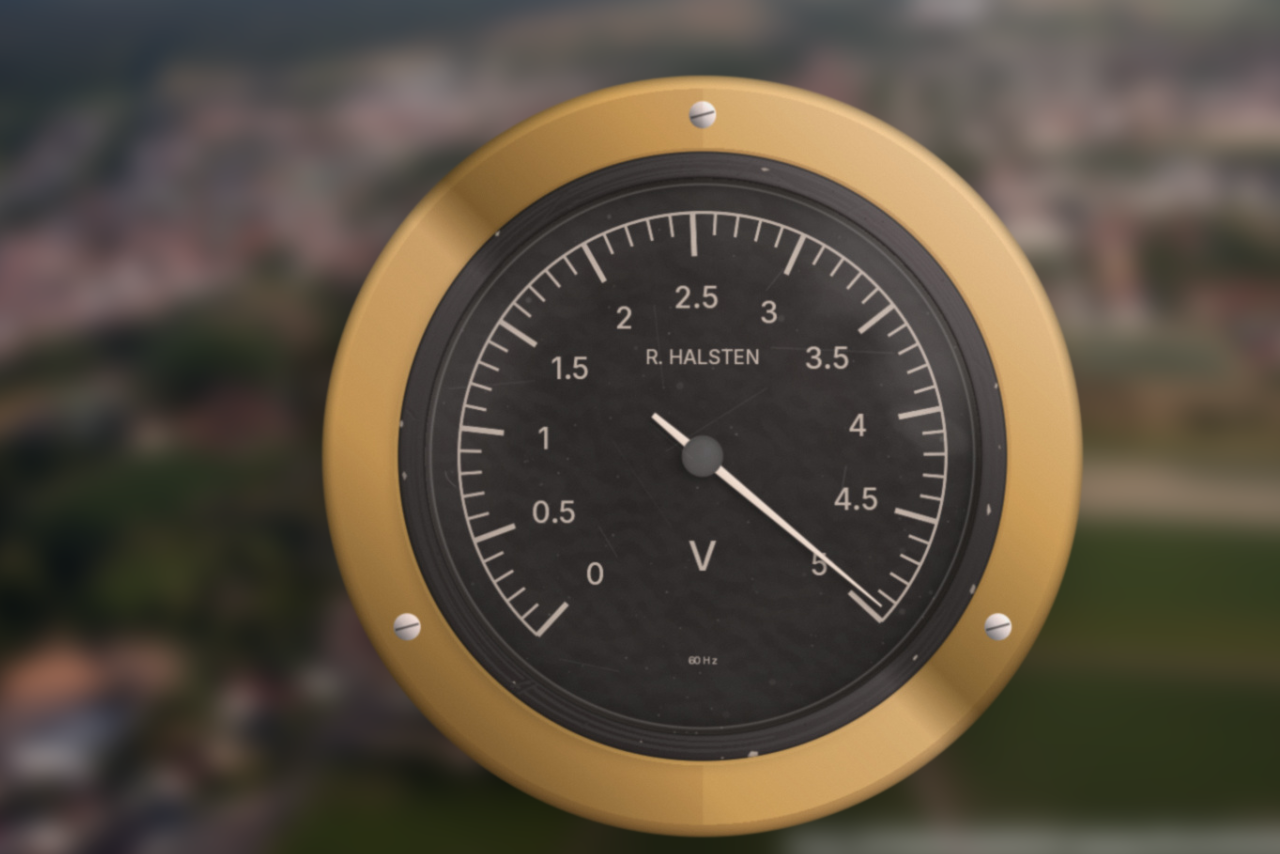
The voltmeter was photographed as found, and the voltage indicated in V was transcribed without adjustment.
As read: 4.95 V
